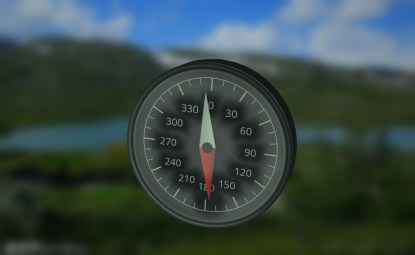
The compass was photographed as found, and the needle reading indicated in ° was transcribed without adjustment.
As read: 175 °
